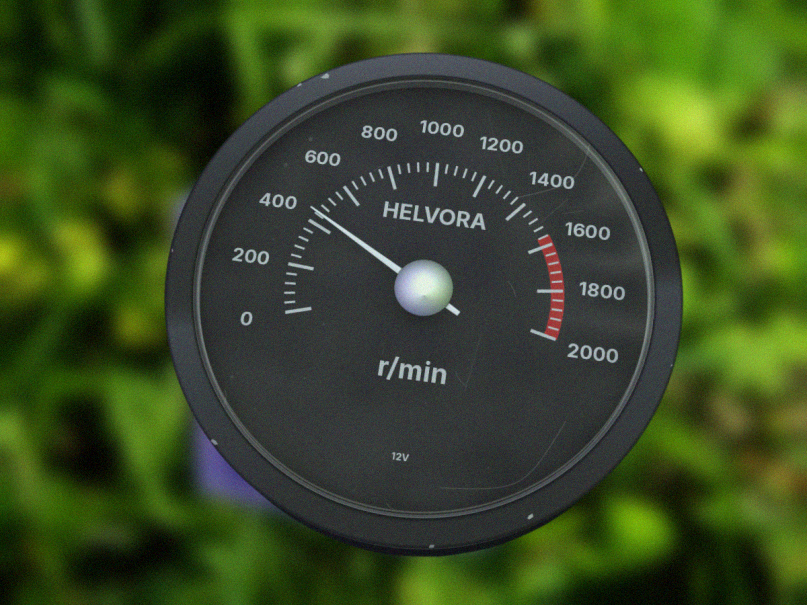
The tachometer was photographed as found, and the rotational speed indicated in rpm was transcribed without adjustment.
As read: 440 rpm
